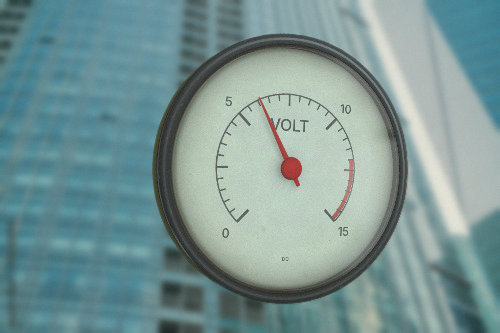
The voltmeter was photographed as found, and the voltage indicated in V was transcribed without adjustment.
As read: 6 V
